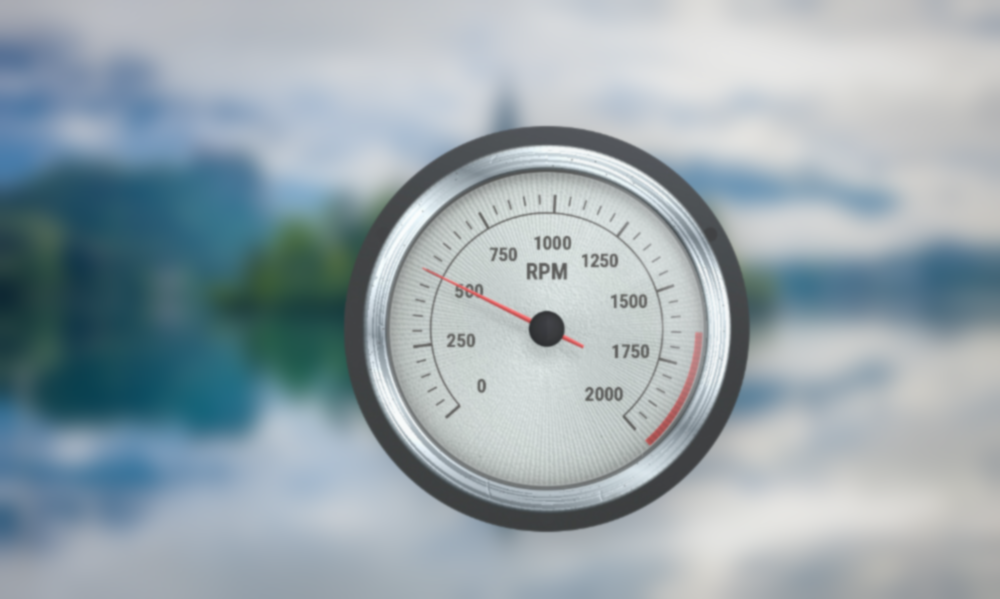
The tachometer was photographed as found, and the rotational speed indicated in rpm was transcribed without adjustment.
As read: 500 rpm
